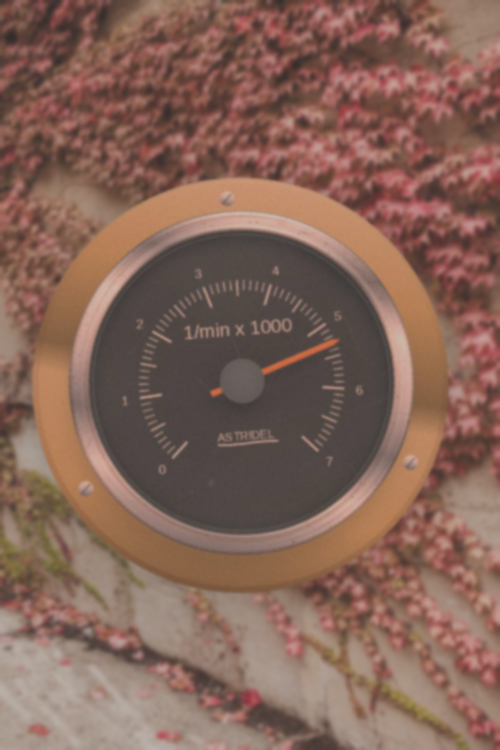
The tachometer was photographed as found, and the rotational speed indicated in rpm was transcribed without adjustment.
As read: 5300 rpm
